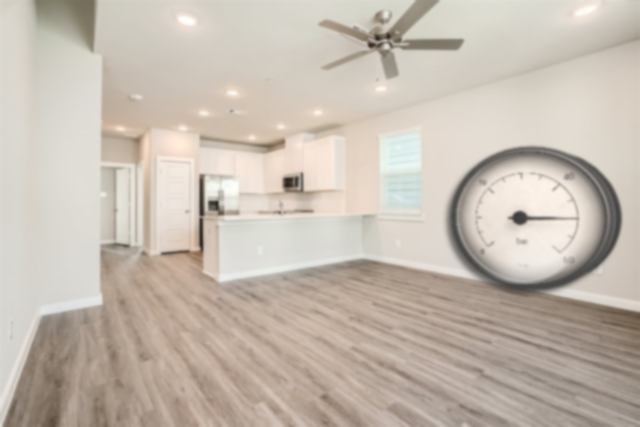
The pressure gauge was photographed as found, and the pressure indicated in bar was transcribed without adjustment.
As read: 50 bar
